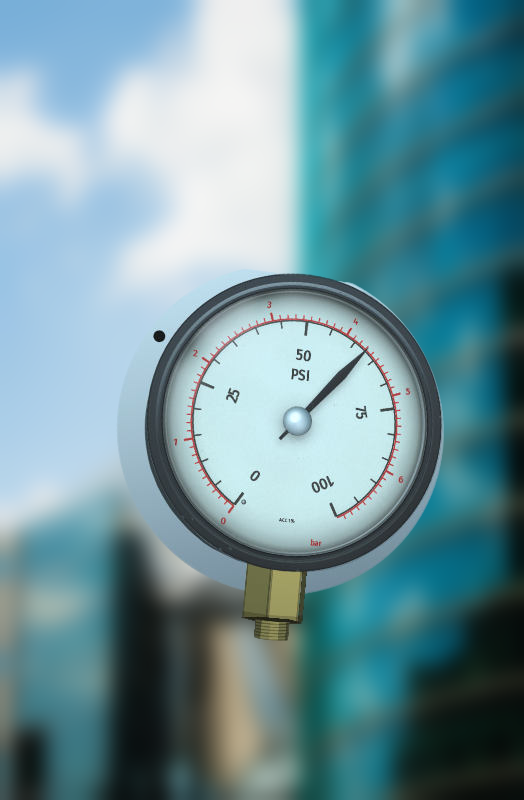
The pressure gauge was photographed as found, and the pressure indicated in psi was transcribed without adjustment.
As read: 62.5 psi
